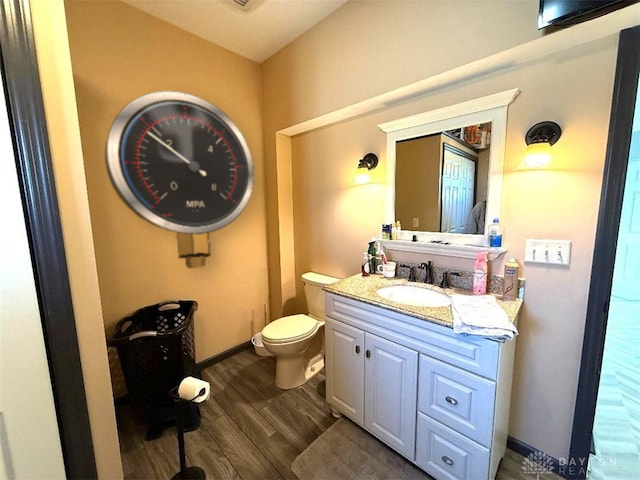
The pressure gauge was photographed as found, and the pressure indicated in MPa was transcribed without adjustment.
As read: 1.8 MPa
